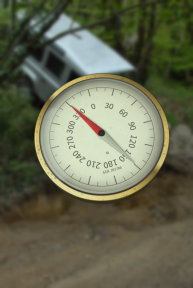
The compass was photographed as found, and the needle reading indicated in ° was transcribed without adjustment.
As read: 330 °
